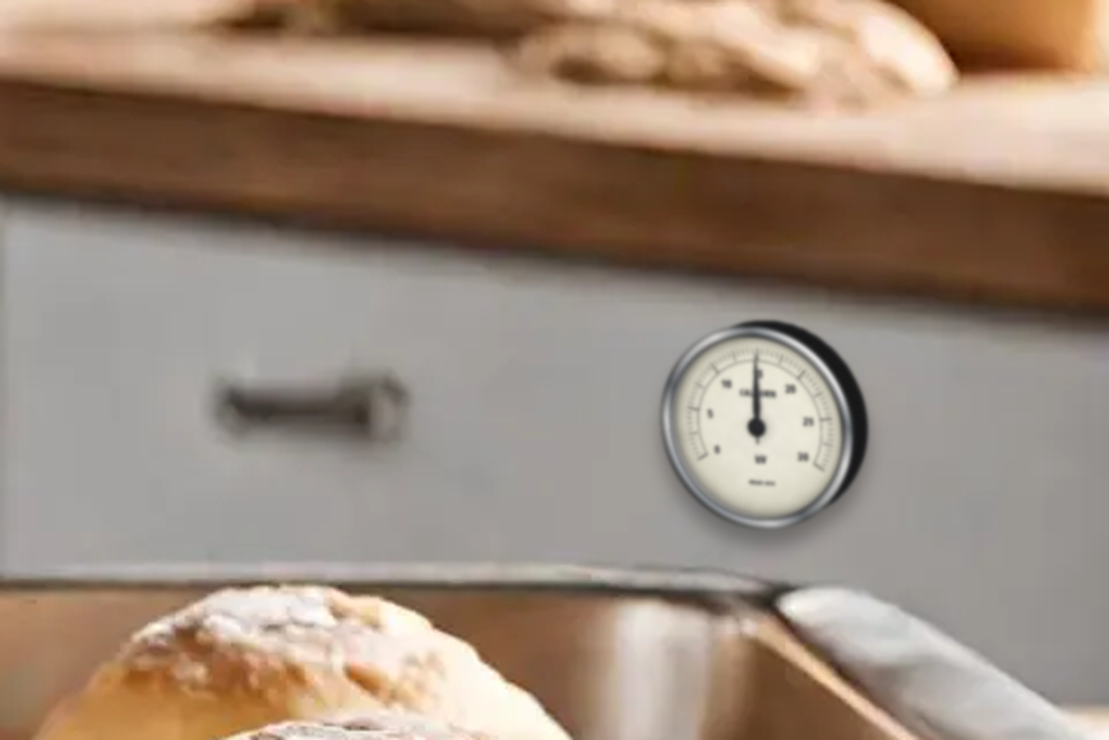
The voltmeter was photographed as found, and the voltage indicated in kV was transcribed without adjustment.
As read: 15 kV
